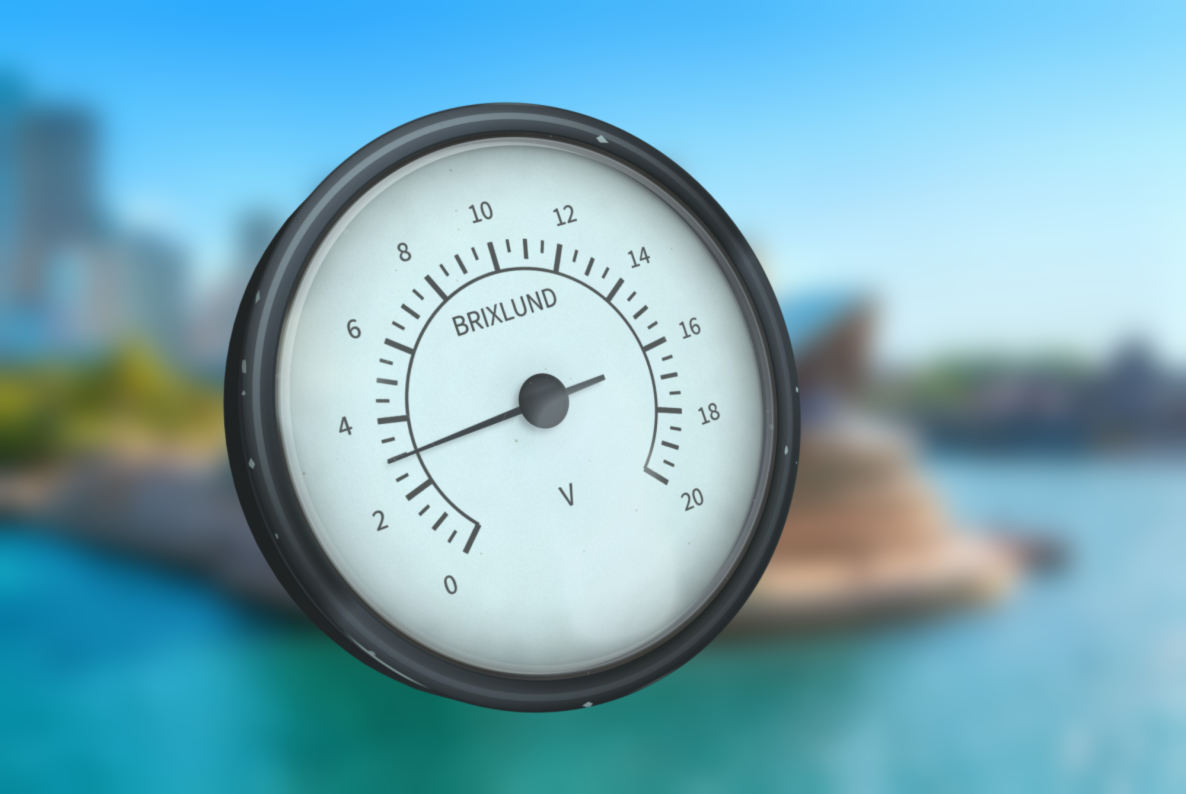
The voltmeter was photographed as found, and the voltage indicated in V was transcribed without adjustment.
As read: 3 V
